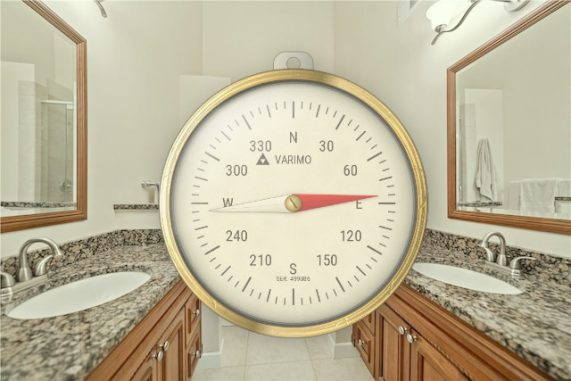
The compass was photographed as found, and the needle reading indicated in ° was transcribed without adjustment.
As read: 85 °
